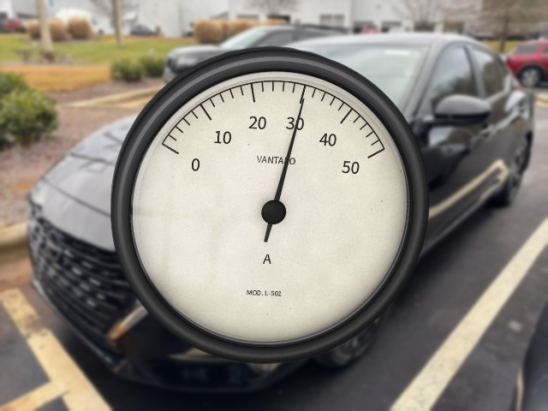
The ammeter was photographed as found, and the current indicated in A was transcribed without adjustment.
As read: 30 A
